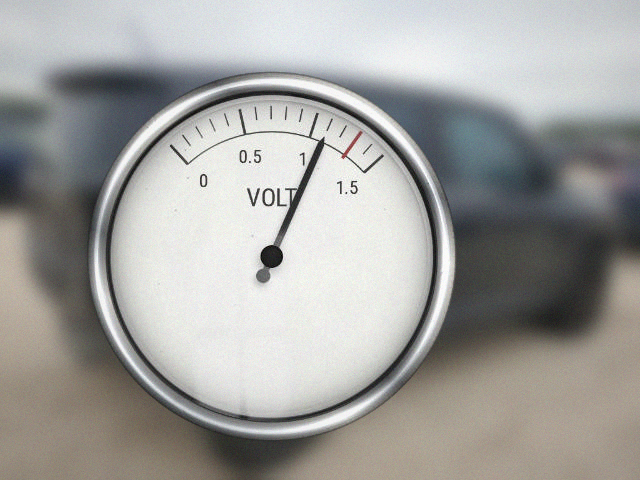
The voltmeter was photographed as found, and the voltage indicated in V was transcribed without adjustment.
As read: 1.1 V
